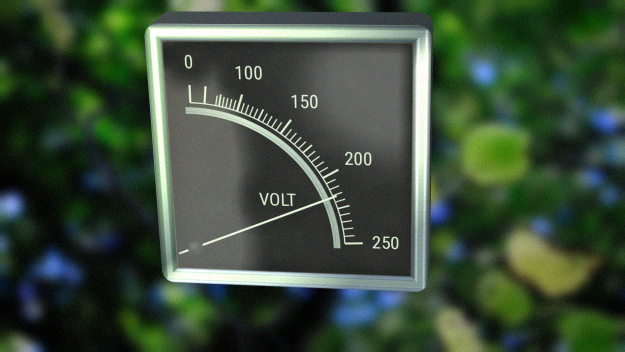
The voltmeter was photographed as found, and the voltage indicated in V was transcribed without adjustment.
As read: 215 V
